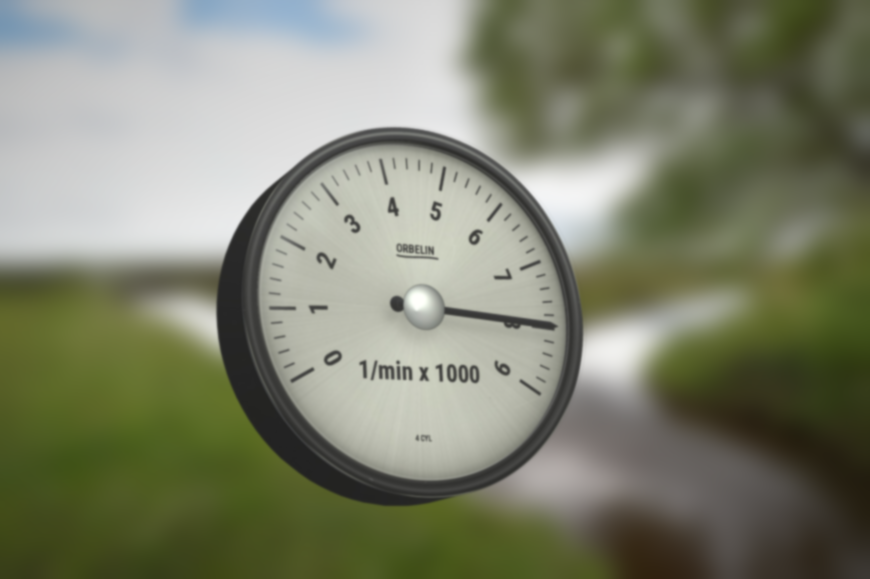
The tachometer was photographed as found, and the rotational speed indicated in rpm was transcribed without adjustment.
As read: 8000 rpm
